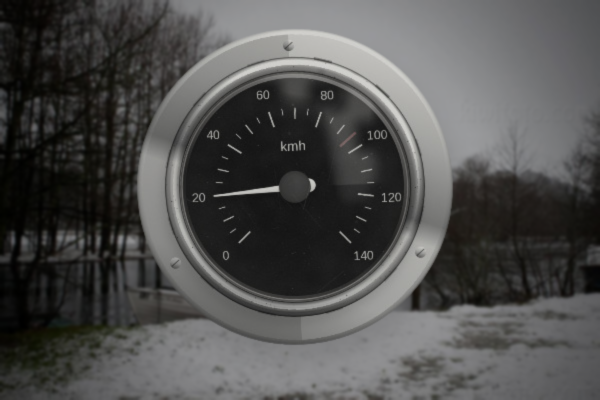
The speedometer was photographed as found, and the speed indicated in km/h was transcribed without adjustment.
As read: 20 km/h
